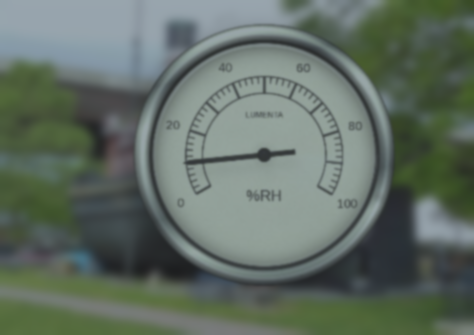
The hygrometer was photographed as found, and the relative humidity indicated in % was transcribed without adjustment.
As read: 10 %
